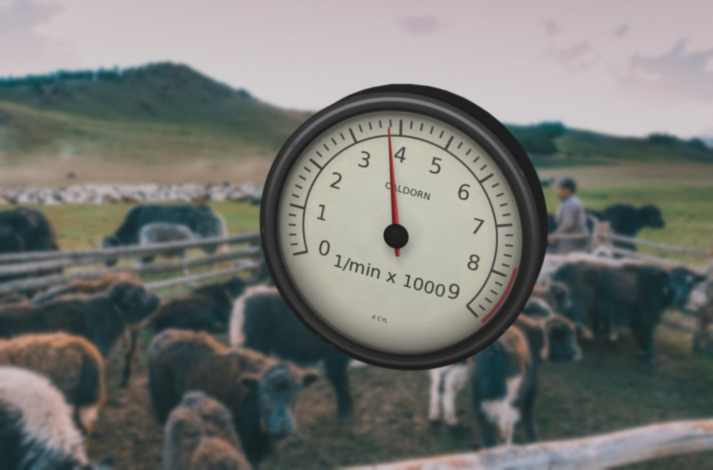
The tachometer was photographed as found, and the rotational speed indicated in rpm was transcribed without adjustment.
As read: 3800 rpm
